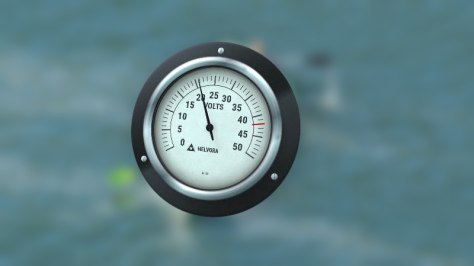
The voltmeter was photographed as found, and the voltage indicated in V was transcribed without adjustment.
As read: 21 V
